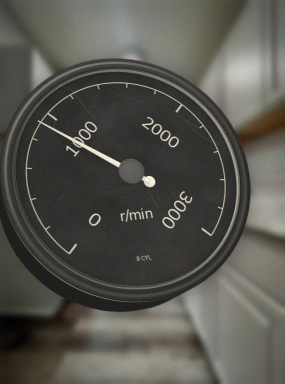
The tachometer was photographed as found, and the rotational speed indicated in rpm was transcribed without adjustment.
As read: 900 rpm
